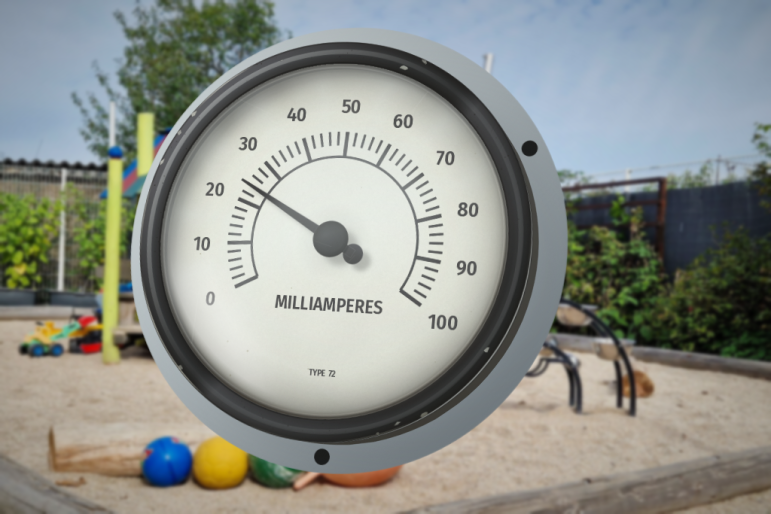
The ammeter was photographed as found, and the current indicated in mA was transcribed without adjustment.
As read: 24 mA
